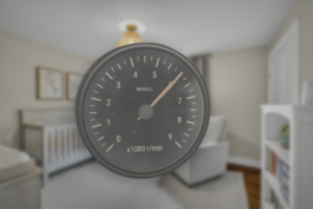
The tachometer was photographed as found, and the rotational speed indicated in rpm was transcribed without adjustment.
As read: 6000 rpm
